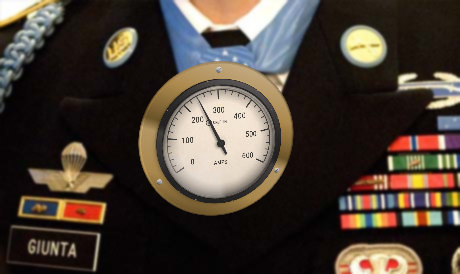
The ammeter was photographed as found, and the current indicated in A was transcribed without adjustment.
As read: 240 A
